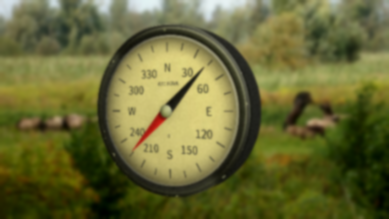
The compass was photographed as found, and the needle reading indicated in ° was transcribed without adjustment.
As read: 225 °
